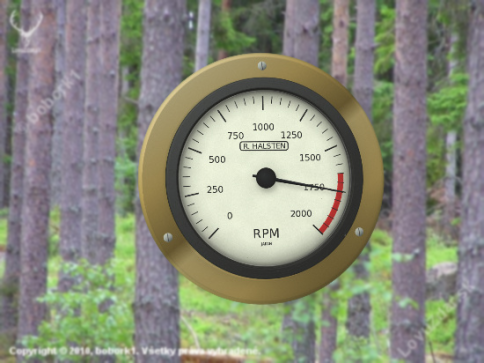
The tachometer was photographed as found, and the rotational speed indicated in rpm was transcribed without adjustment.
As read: 1750 rpm
